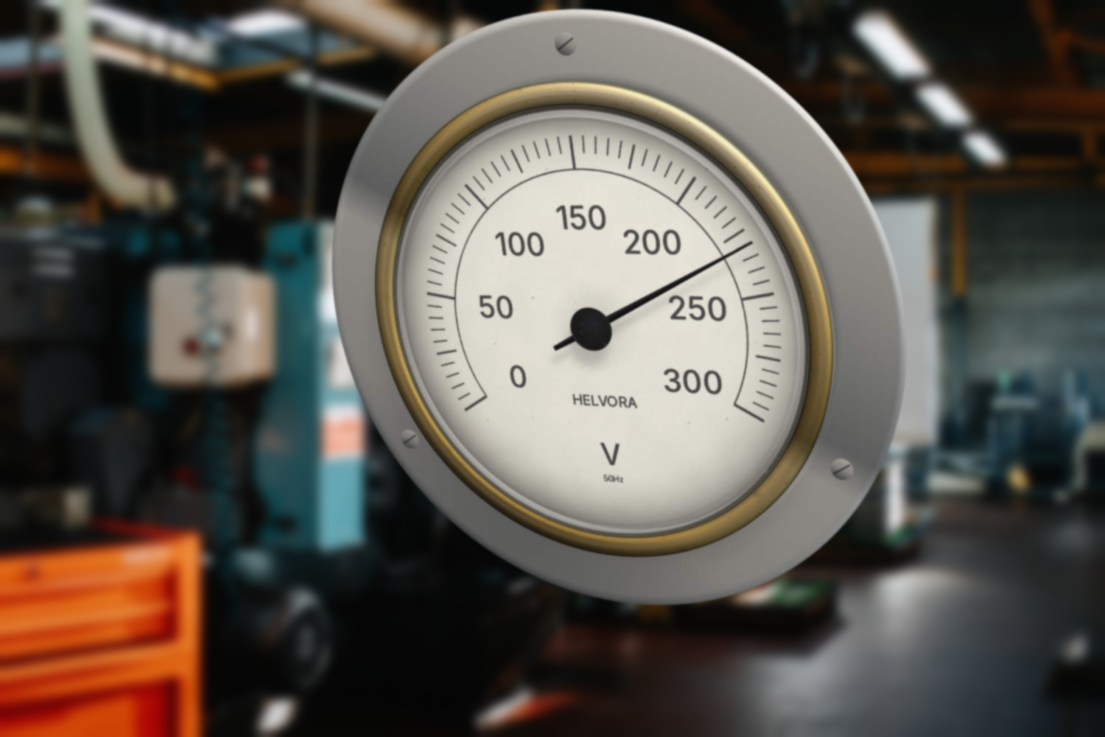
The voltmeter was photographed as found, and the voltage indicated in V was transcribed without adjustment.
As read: 230 V
